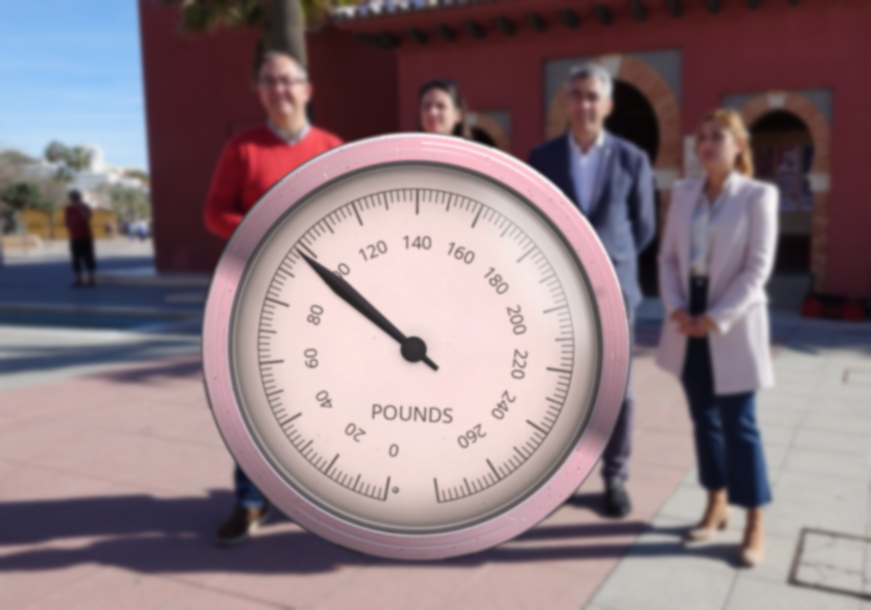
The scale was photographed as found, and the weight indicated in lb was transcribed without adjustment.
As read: 98 lb
